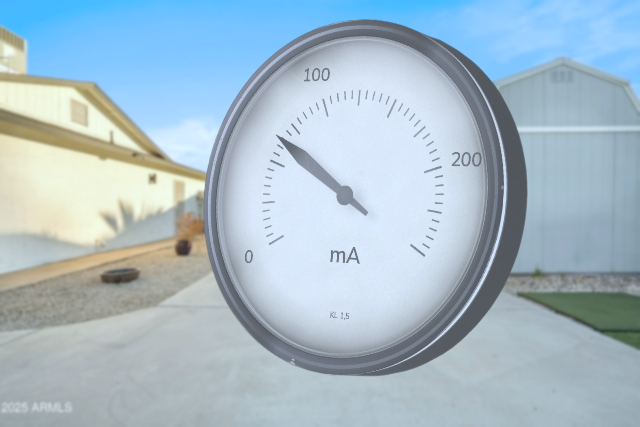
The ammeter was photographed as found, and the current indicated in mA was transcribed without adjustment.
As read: 65 mA
